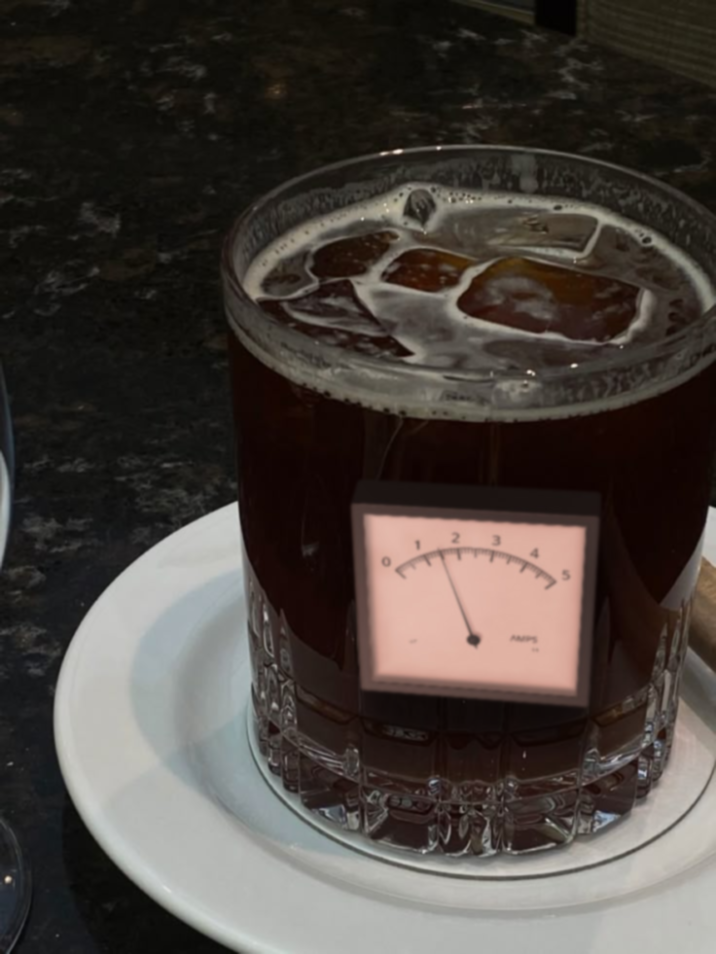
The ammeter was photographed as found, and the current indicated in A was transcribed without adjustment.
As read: 1.5 A
